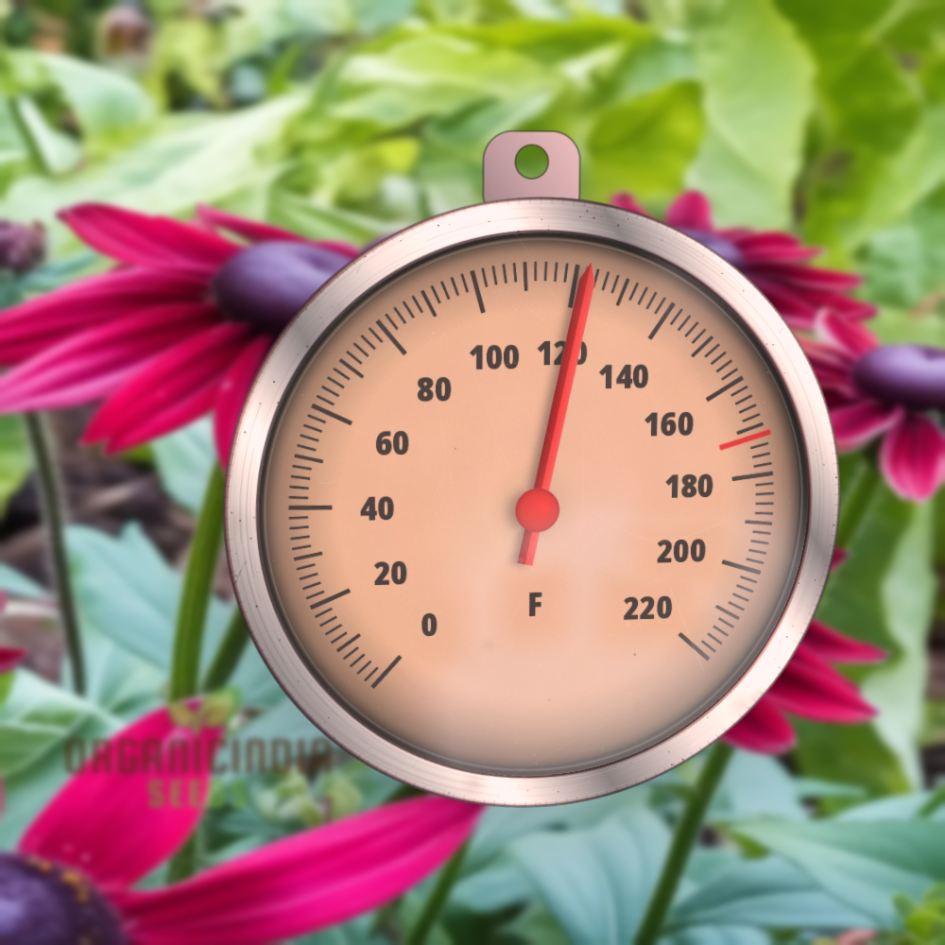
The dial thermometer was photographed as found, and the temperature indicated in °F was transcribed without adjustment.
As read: 122 °F
